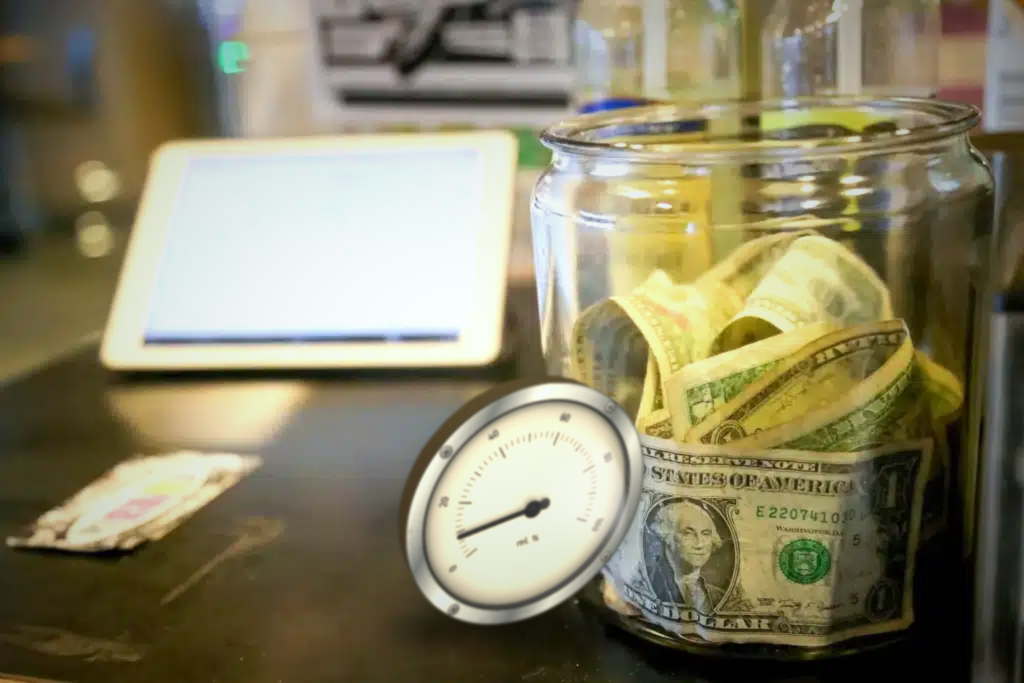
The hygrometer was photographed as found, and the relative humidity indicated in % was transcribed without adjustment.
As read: 10 %
